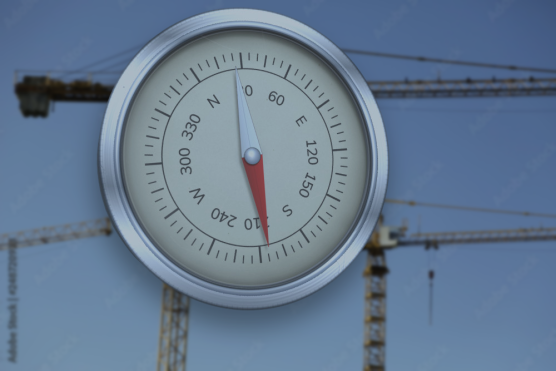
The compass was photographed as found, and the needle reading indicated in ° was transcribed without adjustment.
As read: 205 °
